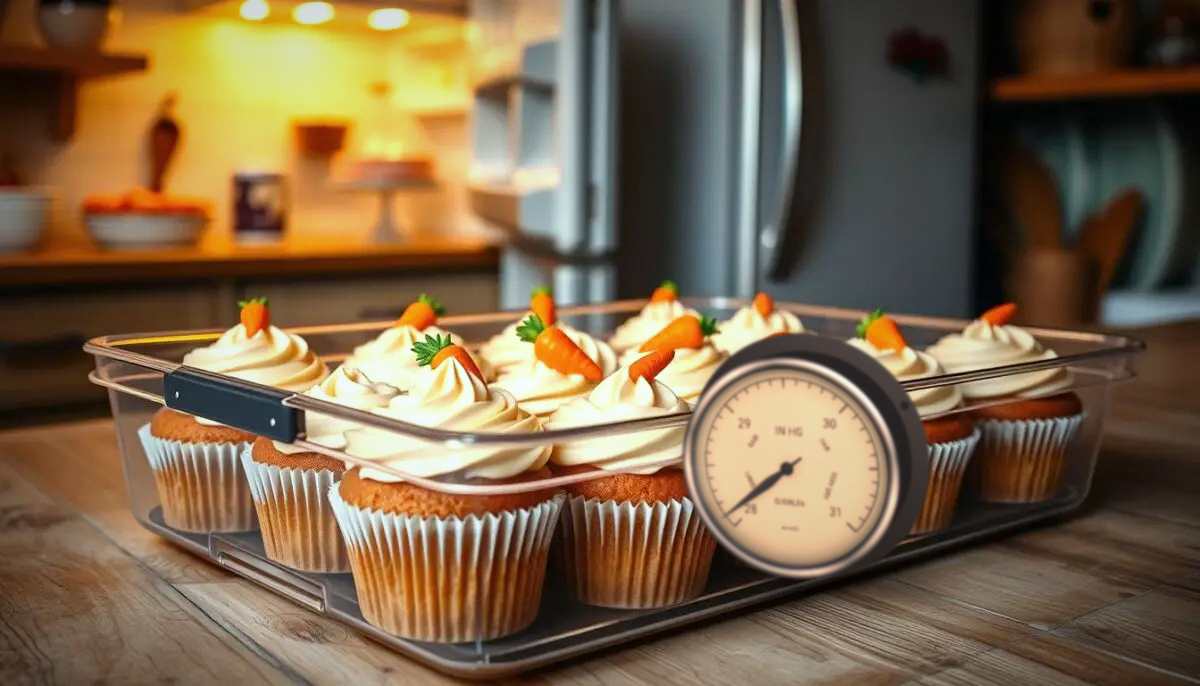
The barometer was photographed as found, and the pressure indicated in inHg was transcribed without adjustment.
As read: 28.1 inHg
